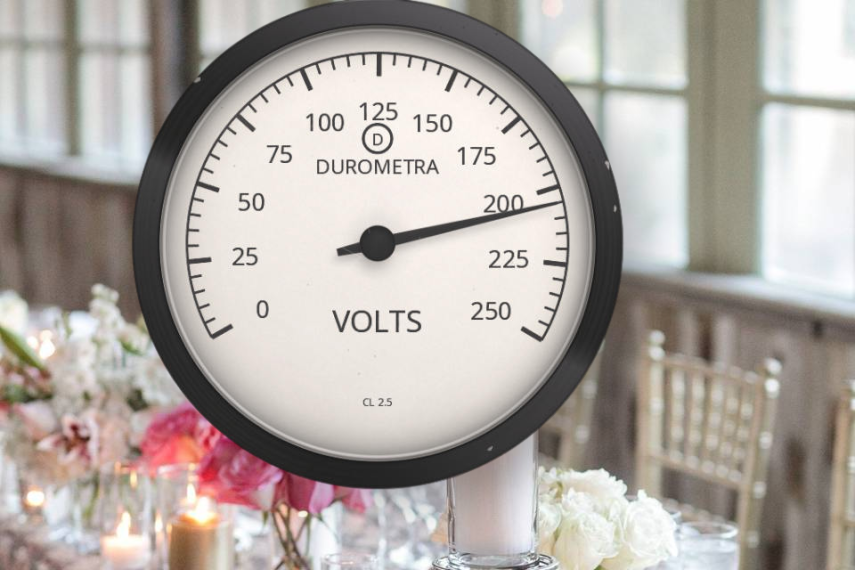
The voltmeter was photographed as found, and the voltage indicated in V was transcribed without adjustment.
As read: 205 V
